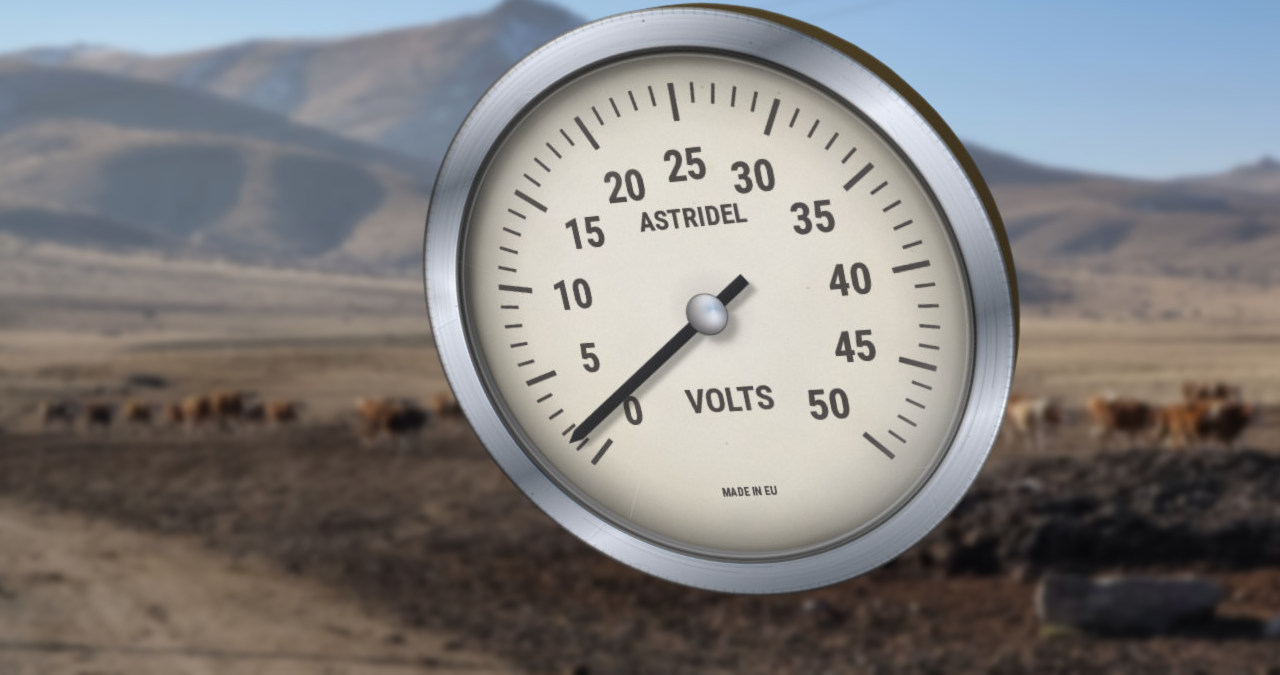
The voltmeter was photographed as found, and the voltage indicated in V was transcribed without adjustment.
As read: 1.5 V
